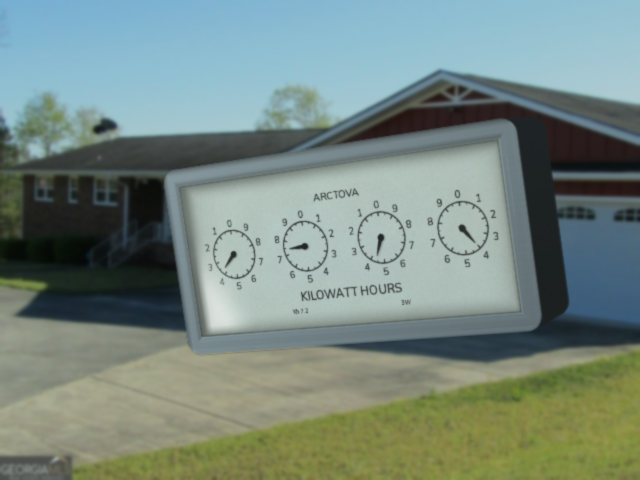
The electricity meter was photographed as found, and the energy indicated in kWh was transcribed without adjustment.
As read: 3744 kWh
